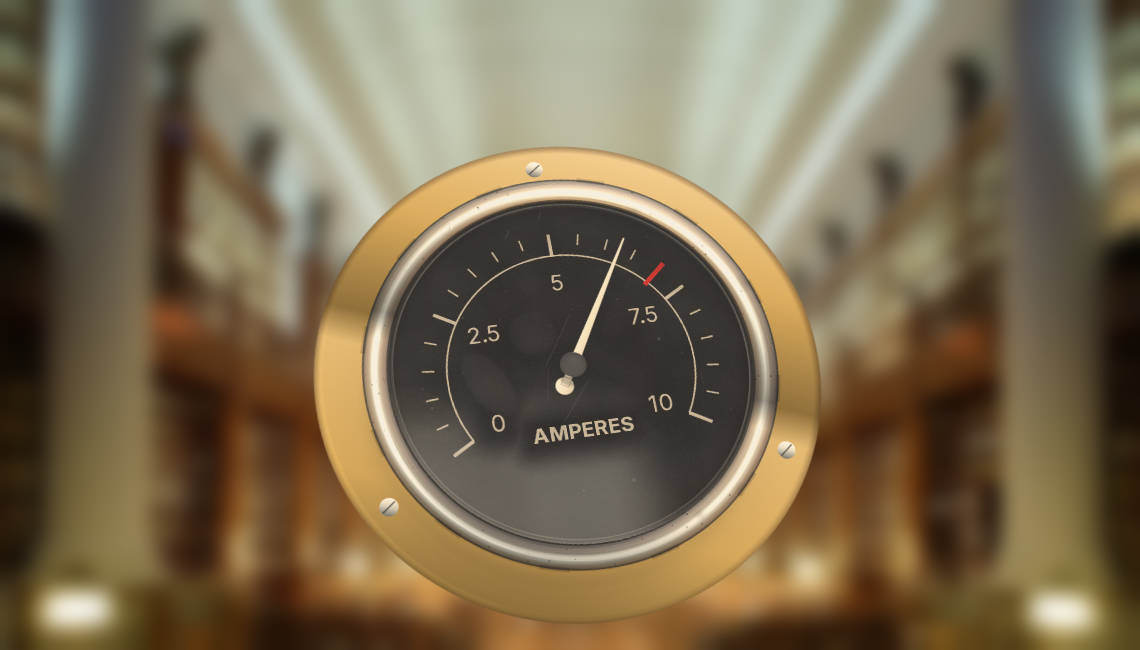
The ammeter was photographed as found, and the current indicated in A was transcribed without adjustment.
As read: 6.25 A
